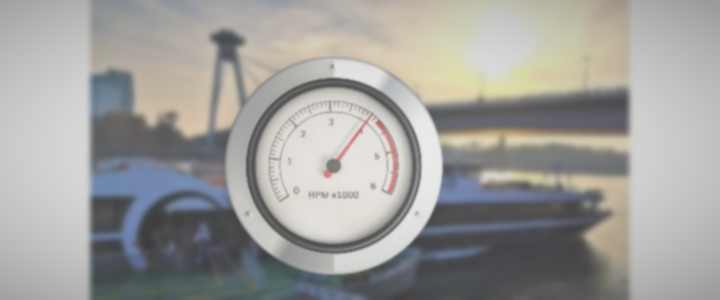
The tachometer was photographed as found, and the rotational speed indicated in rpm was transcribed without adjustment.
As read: 4000 rpm
